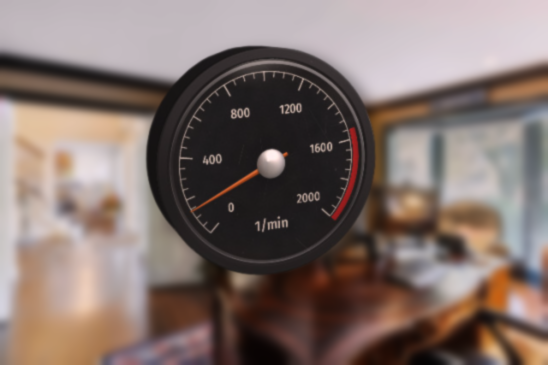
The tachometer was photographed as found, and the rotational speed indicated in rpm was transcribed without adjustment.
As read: 150 rpm
